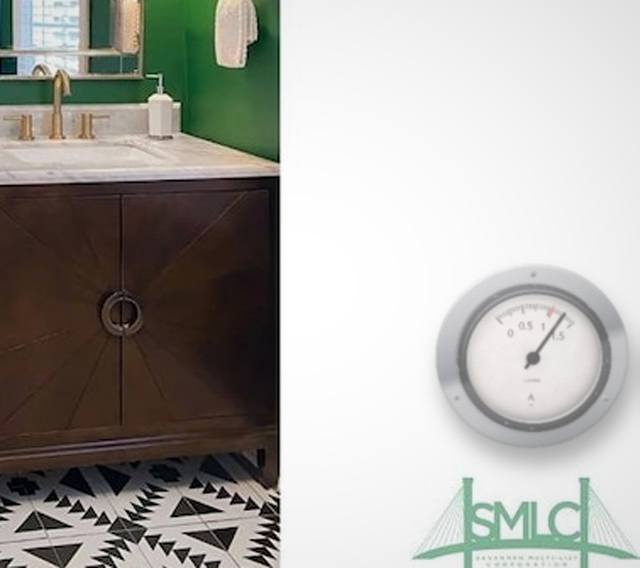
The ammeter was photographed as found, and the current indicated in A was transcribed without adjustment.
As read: 1.25 A
